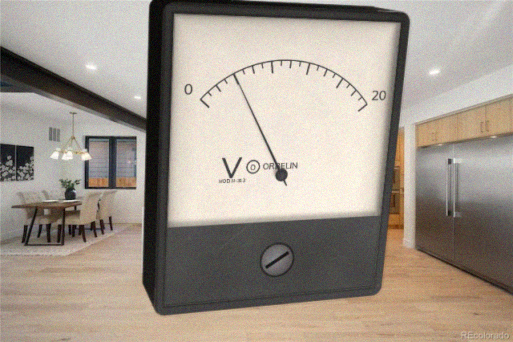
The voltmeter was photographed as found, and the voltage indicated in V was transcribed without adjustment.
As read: 4 V
